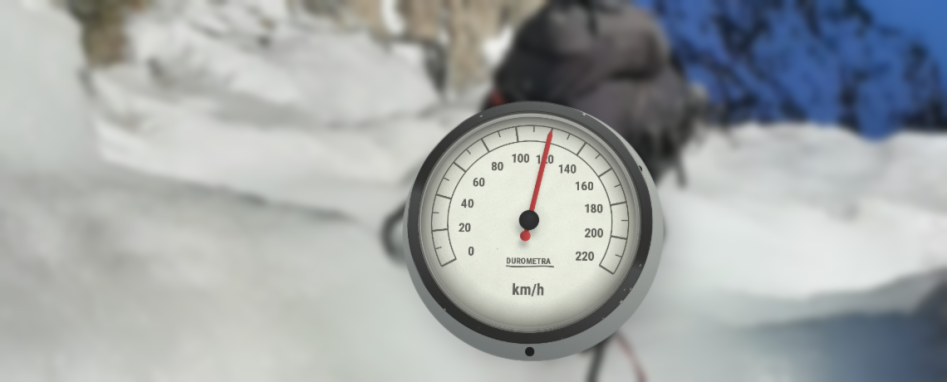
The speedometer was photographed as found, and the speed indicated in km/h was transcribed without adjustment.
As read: 120 km/h
